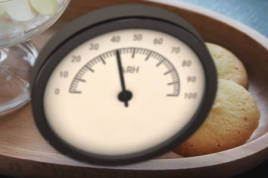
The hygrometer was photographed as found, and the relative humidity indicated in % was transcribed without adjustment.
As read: 40 %
